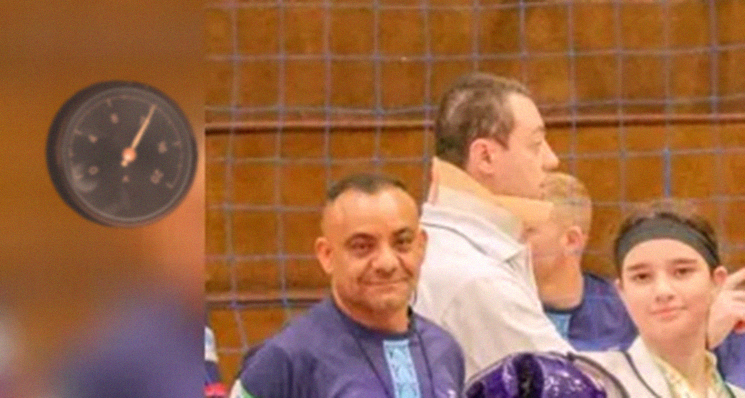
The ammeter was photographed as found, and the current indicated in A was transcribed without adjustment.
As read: 12 A
